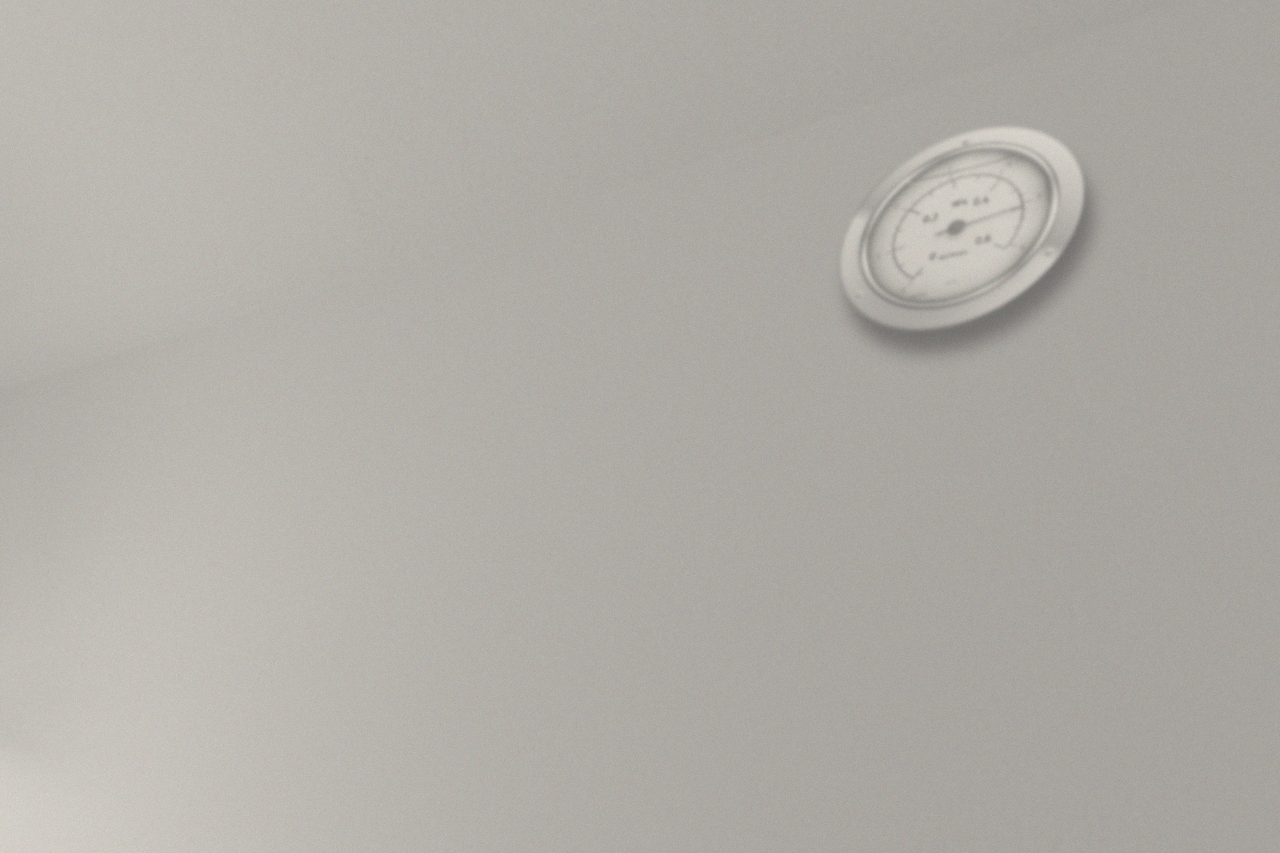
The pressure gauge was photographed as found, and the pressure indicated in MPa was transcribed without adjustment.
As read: 0.5 MPa
